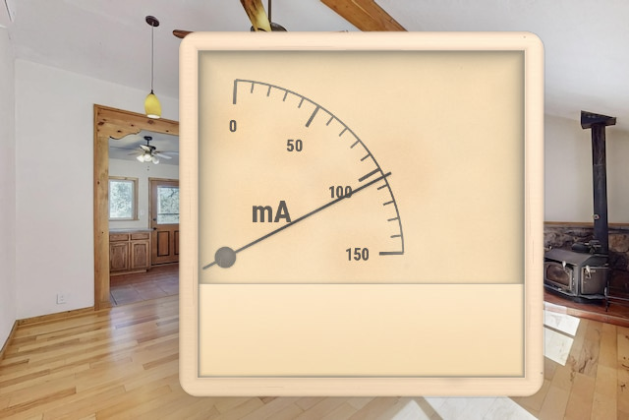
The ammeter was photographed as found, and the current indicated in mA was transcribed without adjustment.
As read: 105 mA
